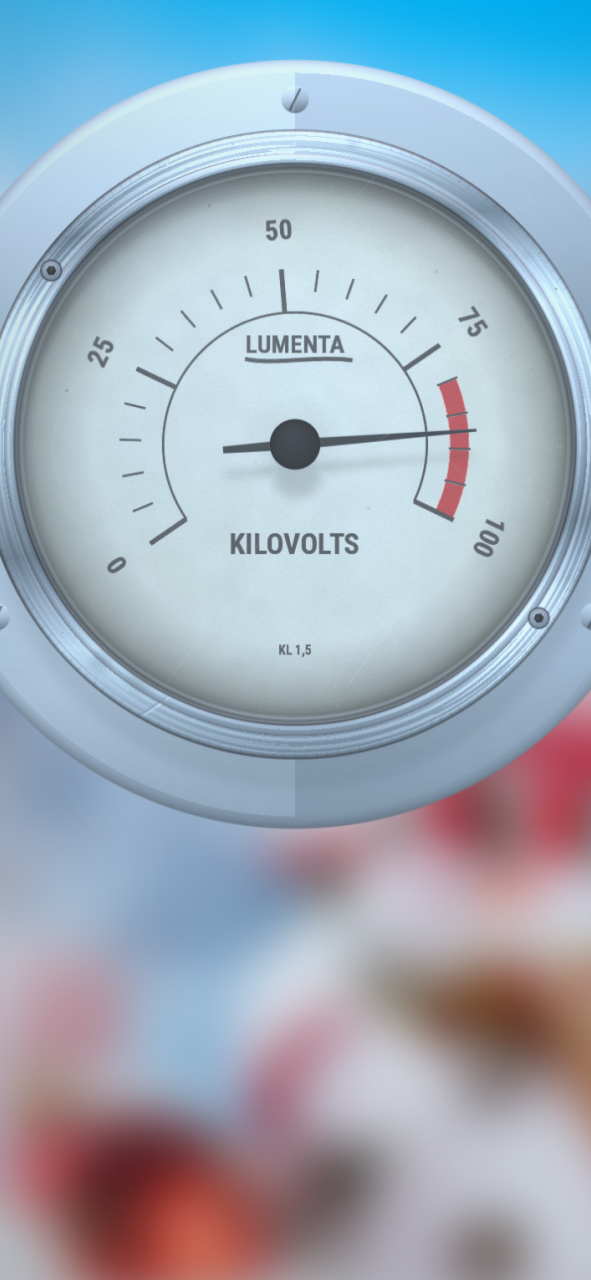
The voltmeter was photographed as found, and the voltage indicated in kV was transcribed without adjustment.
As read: 87.5 kV
